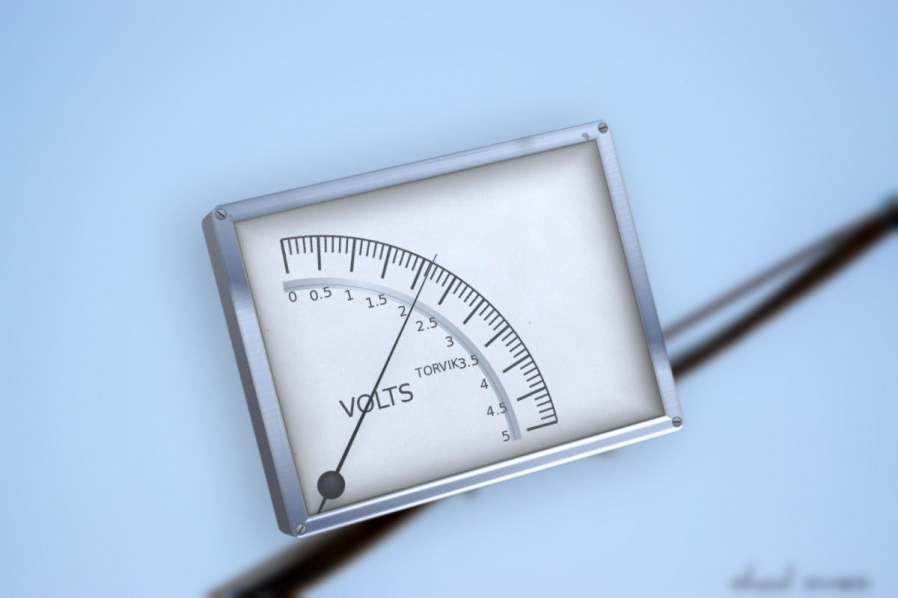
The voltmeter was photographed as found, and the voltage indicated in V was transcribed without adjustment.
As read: 2.1 V
